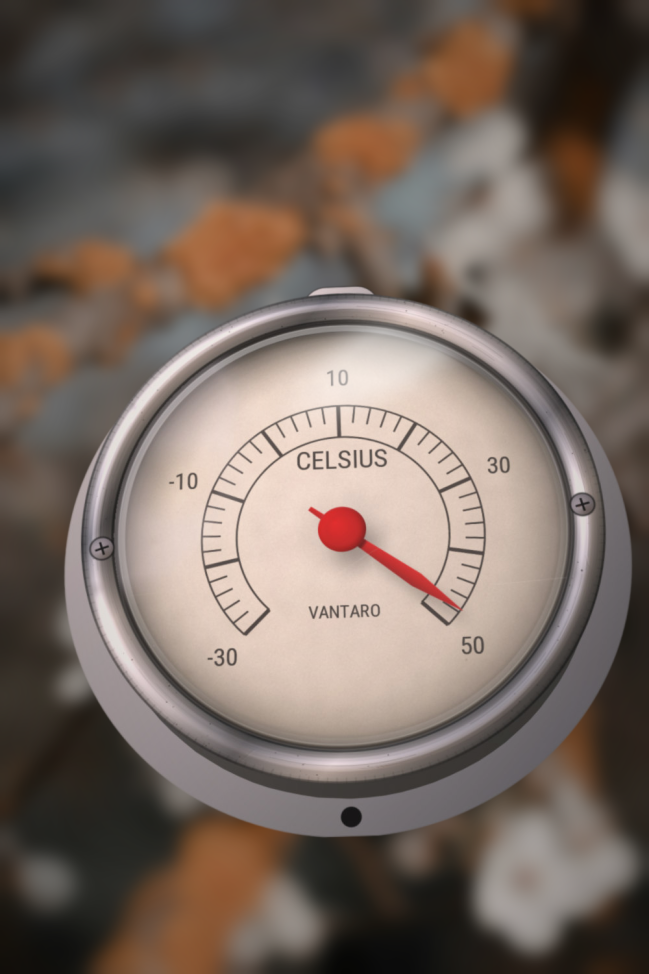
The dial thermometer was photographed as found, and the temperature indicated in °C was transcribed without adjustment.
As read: 48 °C
